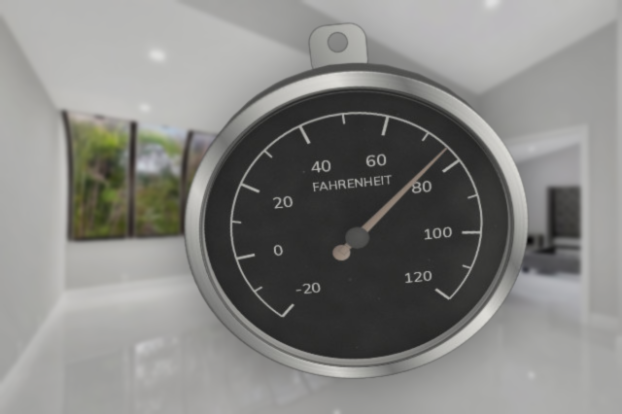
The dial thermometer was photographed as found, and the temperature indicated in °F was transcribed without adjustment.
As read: 75 °F
